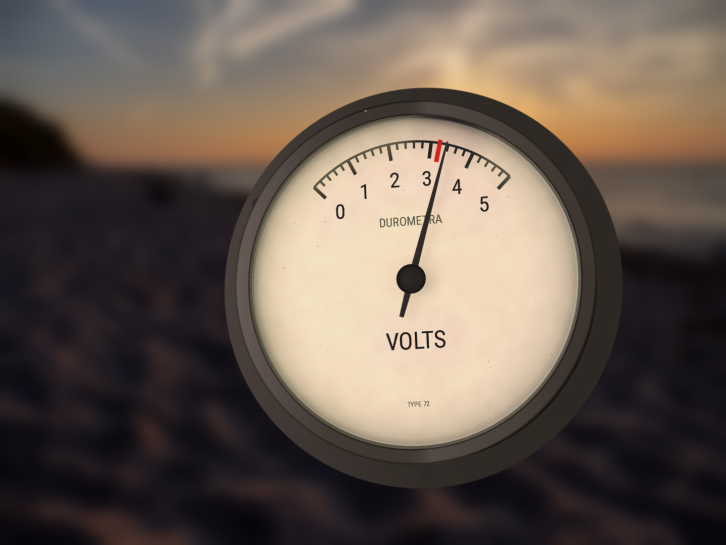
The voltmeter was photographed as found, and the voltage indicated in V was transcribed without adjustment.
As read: 3.4 V
